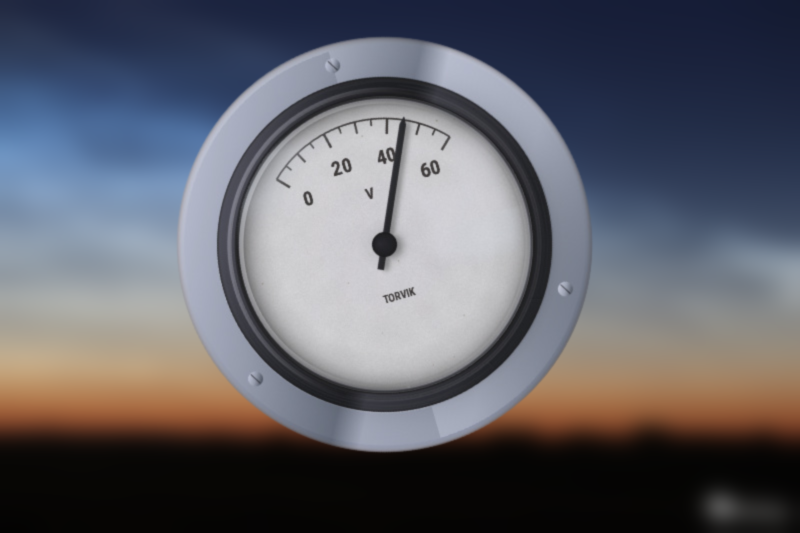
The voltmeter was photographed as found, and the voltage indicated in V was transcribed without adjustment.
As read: 45 V
